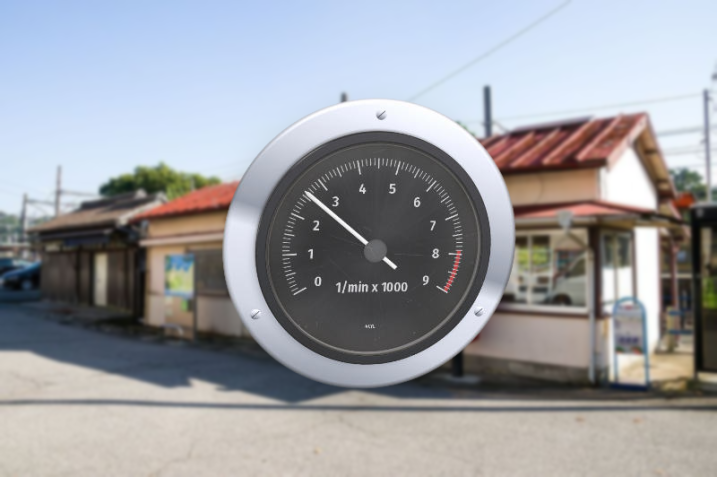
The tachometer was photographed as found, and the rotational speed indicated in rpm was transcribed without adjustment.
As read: 2600 rpm
